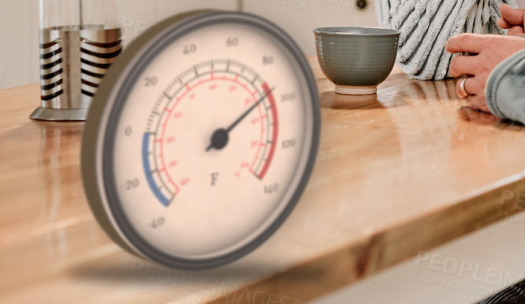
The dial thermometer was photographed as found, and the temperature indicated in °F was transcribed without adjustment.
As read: 90 °F
